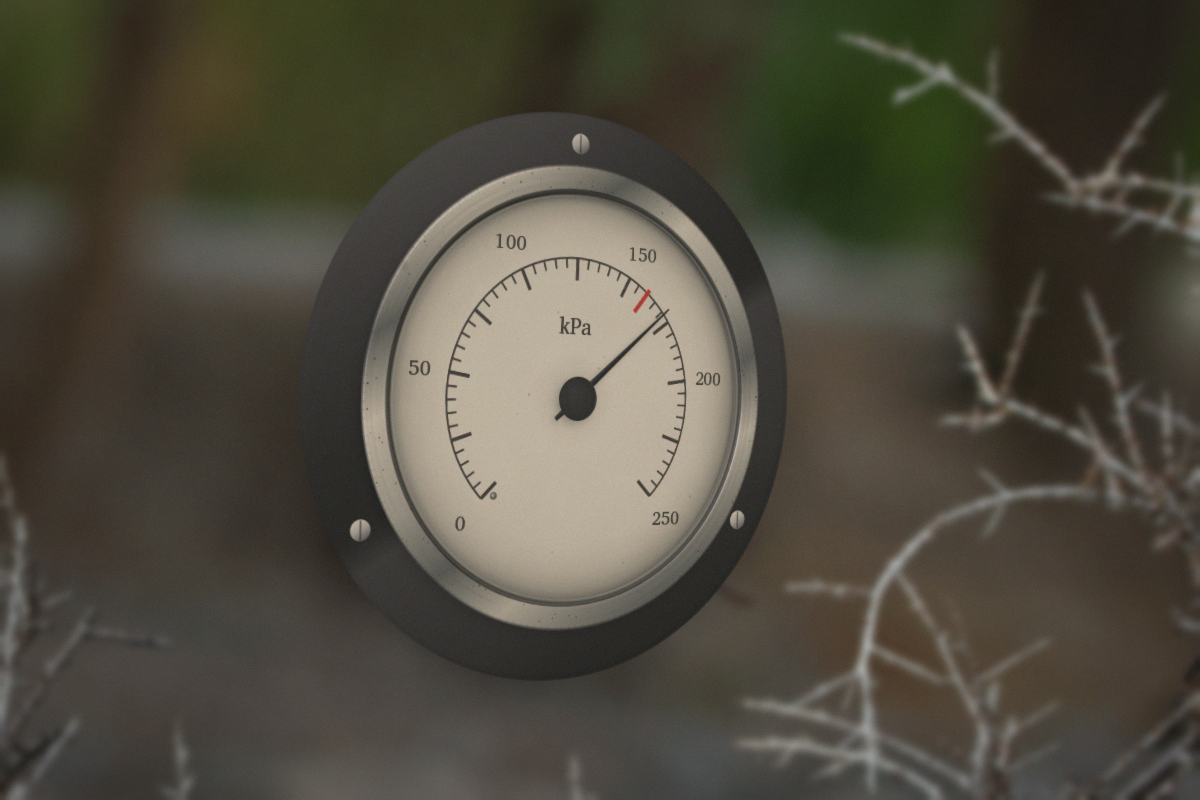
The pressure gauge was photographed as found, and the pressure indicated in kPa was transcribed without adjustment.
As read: 170 kPa
